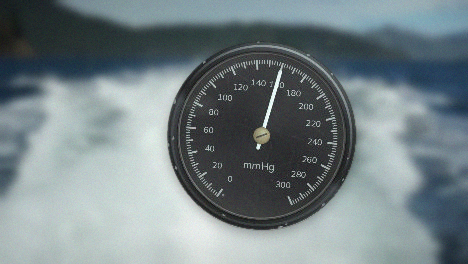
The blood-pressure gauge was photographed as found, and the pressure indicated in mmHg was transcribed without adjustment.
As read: 160 mmHg
